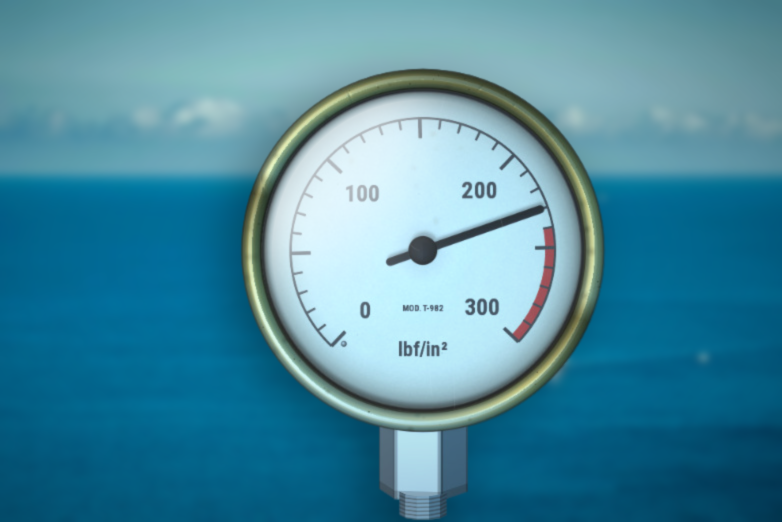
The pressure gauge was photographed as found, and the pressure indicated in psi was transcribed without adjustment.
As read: 230 psi
